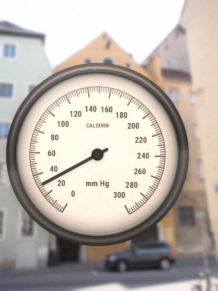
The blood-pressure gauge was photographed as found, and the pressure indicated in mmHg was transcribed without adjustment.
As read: 30 mmHg
